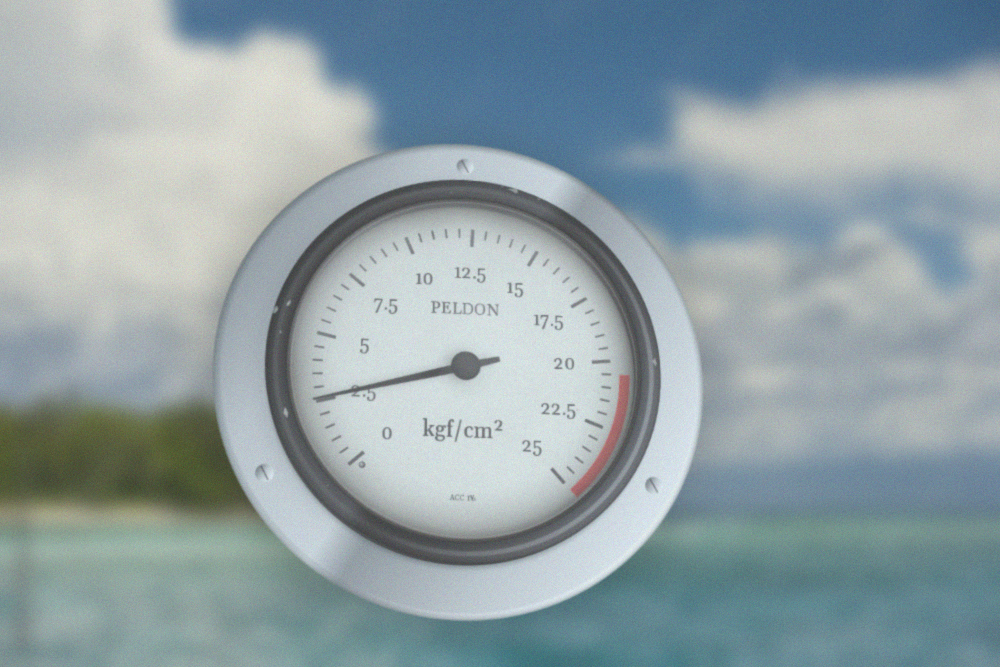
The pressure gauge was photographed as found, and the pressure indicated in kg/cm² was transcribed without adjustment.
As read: 2.5 kg/cm²
